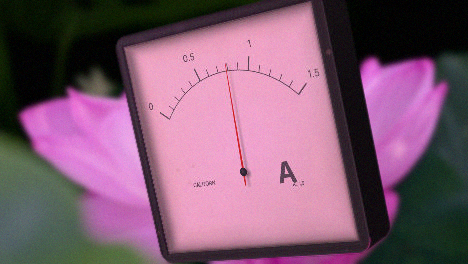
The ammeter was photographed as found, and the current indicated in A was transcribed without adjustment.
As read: 0.8 A
